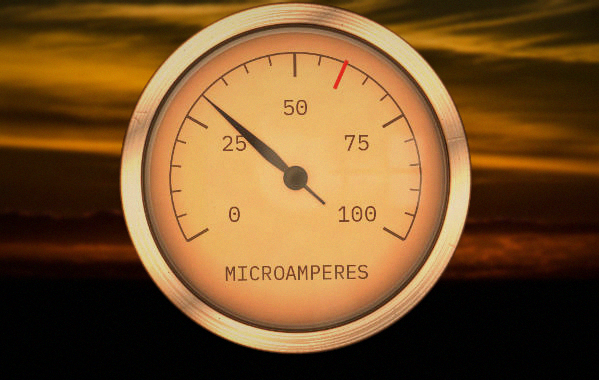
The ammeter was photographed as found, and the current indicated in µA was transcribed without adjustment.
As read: 30 µA
